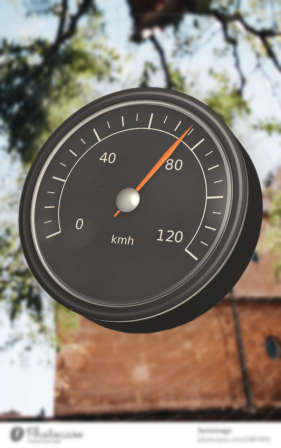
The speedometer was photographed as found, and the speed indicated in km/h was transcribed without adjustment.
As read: 75 km/h
